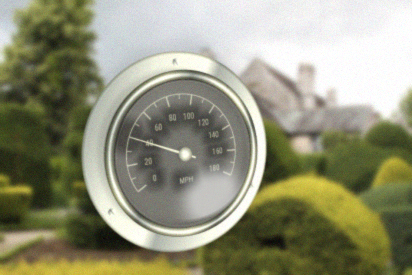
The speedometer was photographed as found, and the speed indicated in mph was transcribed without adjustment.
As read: 40 mph
